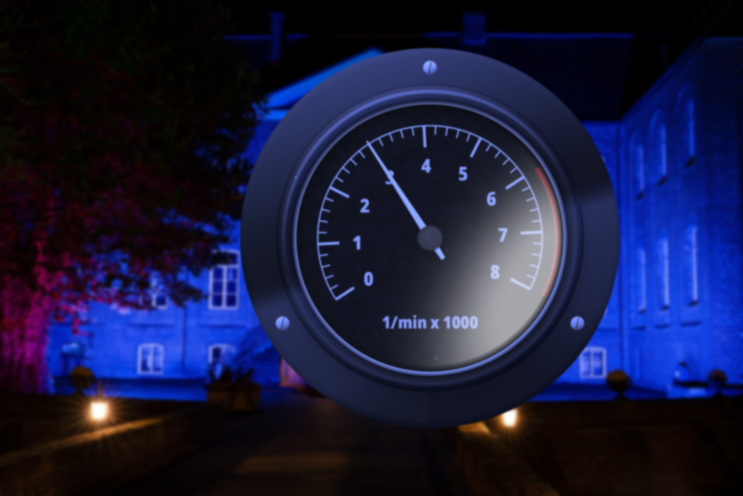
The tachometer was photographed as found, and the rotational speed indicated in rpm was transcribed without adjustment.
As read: 3000 rpm
